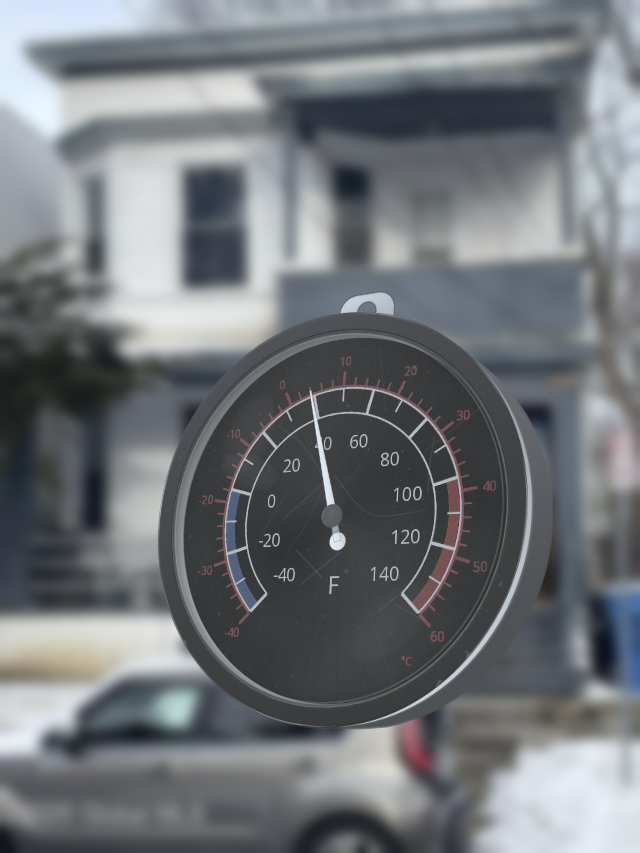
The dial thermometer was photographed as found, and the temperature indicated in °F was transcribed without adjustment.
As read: 40 °F
